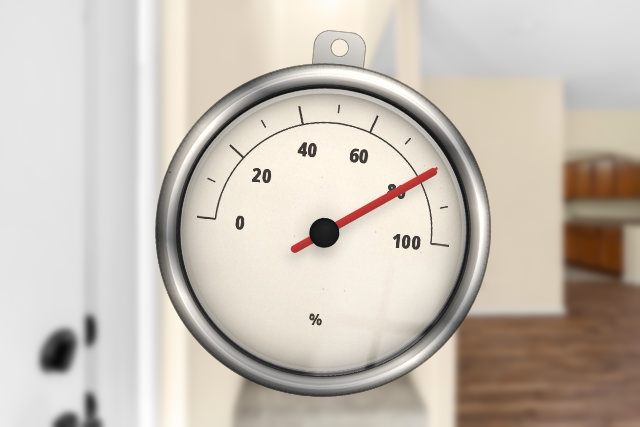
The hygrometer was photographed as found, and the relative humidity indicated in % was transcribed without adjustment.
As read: 80 %
